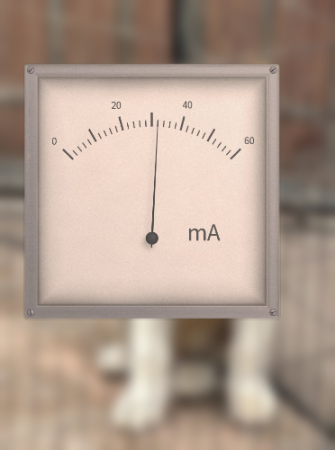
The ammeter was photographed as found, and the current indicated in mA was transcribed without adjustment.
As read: 32 mA
